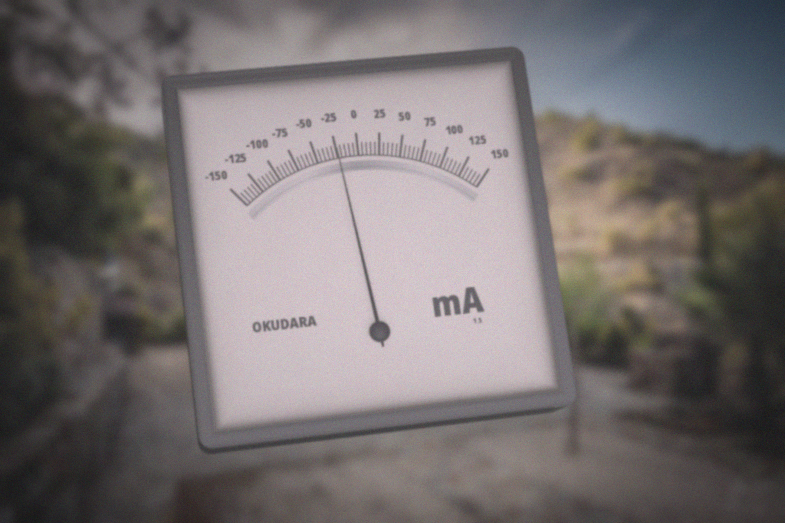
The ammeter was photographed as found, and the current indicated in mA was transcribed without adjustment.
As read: -25 mA
